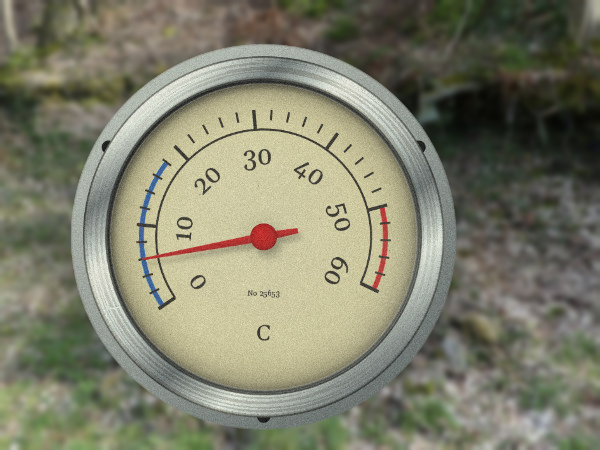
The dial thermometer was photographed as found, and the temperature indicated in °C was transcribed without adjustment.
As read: 6 °C
